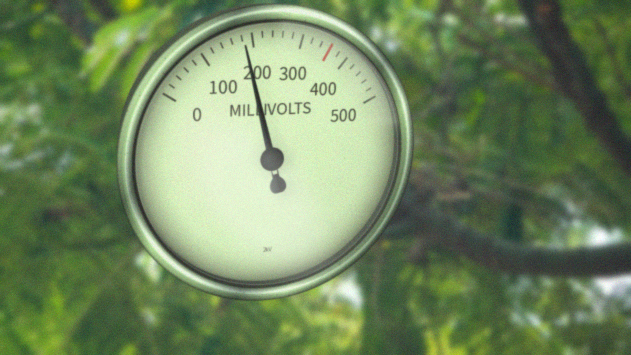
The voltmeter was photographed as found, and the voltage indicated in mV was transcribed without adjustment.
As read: 180 mV
